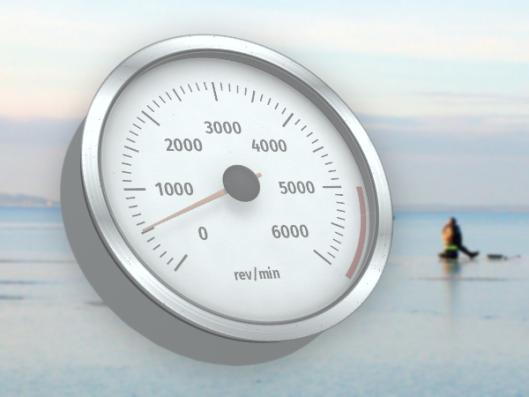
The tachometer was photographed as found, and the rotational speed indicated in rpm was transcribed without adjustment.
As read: 500 rpm
